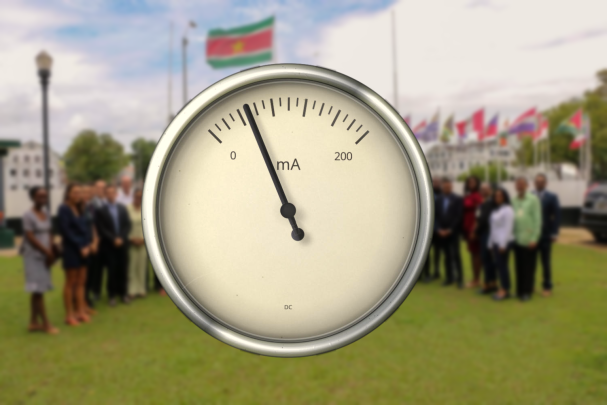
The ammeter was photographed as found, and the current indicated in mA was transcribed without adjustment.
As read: 50 mA
